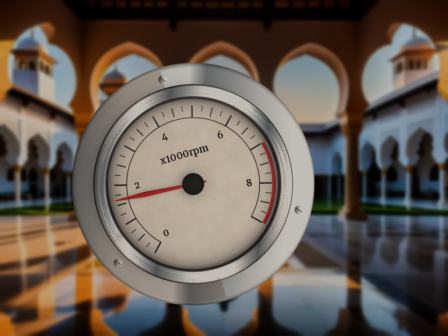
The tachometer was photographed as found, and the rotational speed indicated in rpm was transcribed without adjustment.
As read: 1625 rpm
